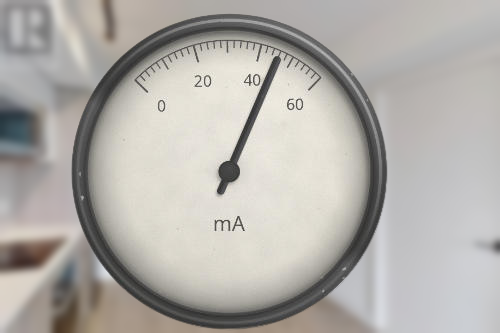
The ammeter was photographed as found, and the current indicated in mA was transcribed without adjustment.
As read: 46 mA
